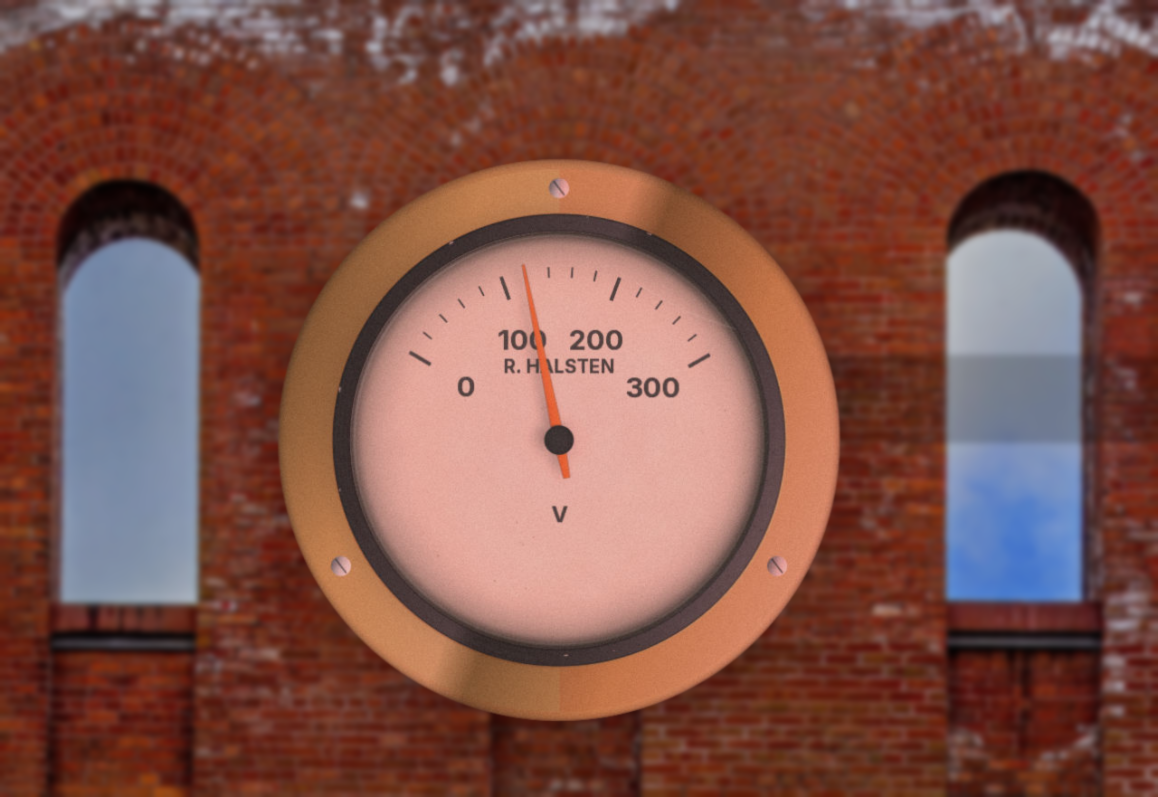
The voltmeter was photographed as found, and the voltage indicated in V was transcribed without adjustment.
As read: 120 V
